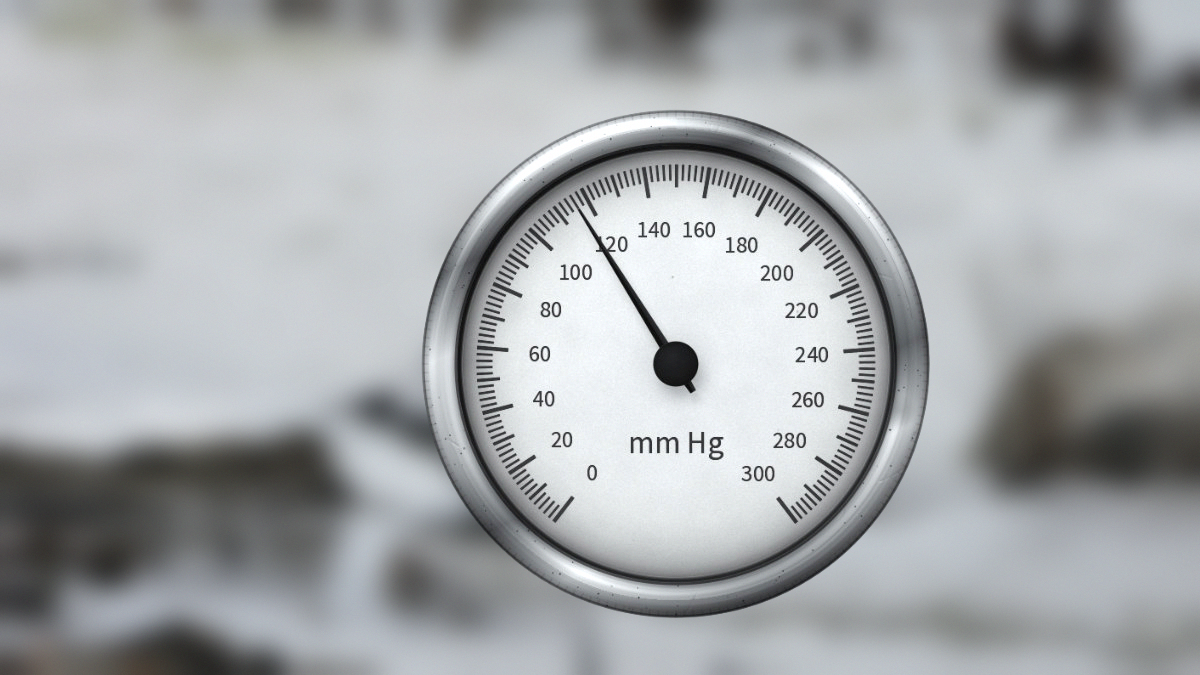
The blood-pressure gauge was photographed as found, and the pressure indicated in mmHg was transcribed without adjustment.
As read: 116 mmHg
